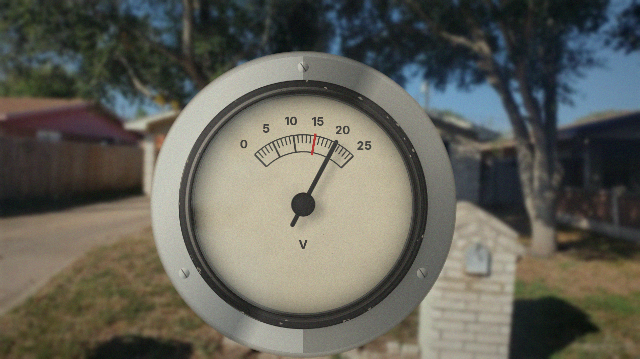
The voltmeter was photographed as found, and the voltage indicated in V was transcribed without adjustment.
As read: 20 V
